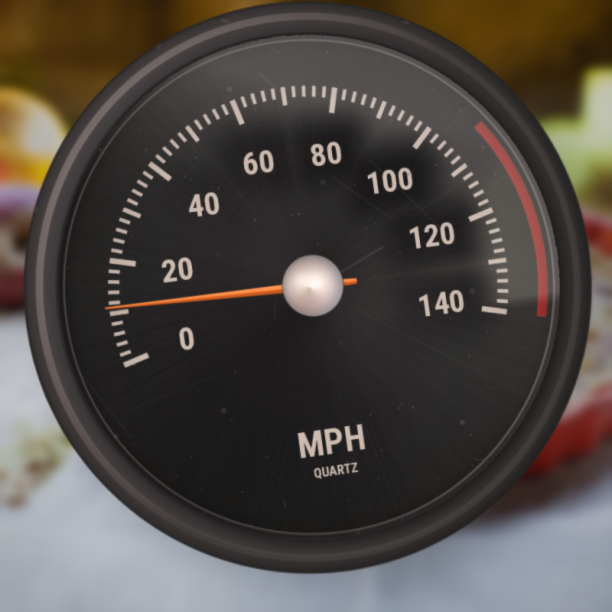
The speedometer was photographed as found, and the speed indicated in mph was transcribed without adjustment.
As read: 11 mph
